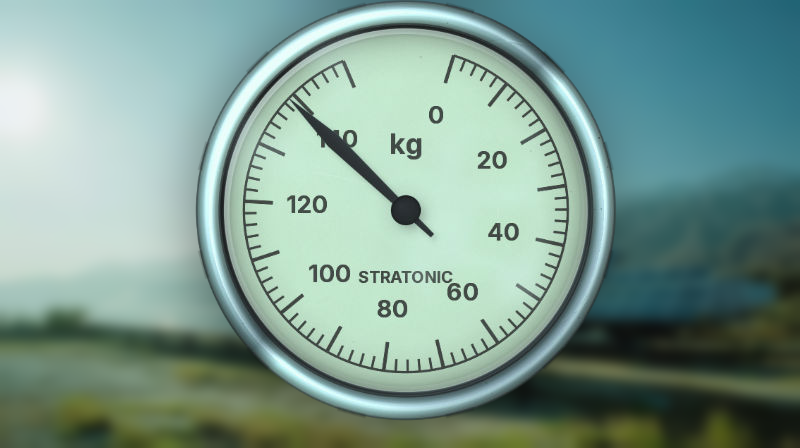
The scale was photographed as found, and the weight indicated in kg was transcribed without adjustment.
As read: 139 kg
